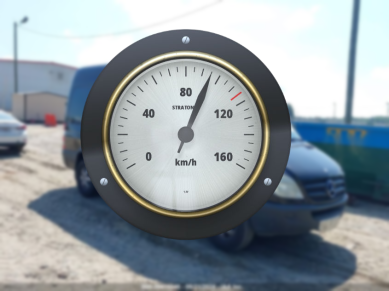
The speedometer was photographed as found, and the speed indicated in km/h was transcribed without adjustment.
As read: 95 km/h
